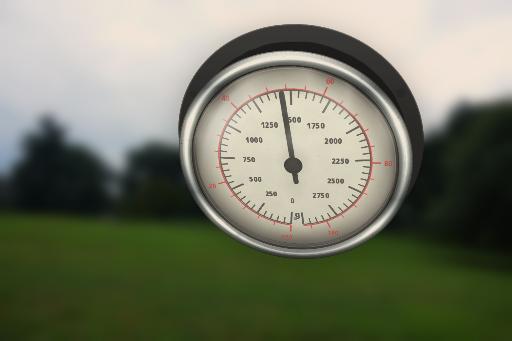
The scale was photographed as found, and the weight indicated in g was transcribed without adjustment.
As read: 1450 g
